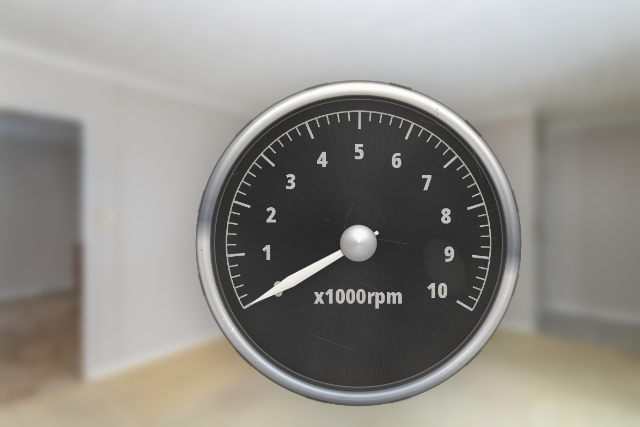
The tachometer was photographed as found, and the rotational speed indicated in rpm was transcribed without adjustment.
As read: 0 rpm
